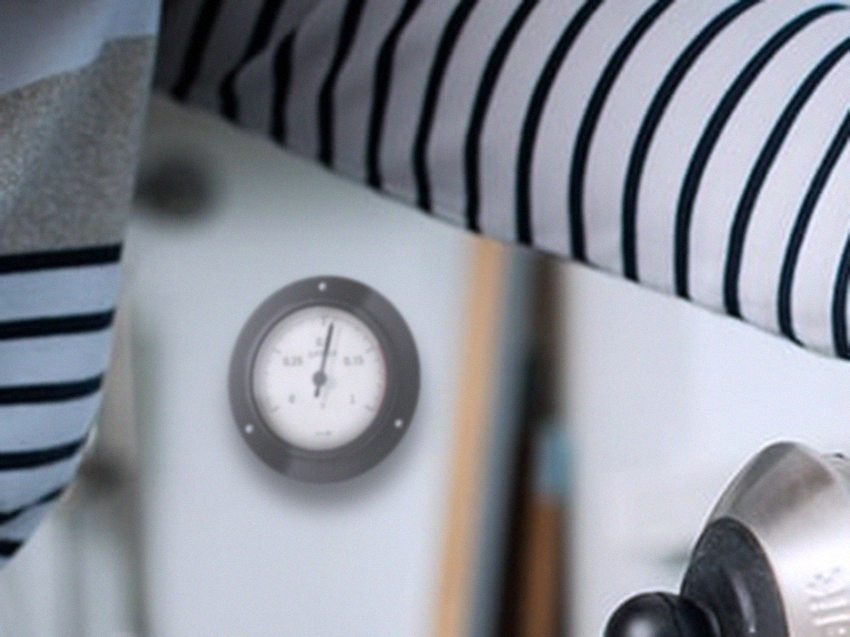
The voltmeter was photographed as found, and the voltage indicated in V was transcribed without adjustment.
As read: 0.55 V
